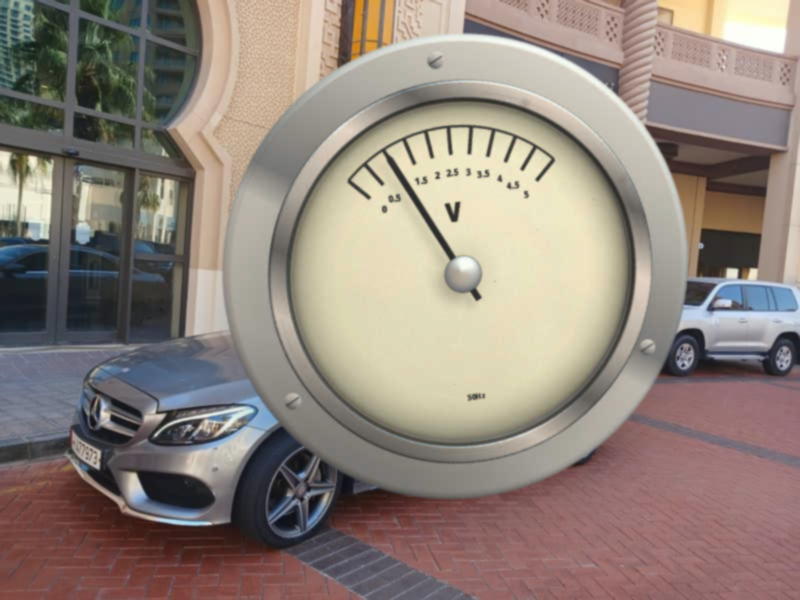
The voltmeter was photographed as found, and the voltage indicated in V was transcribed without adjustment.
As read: 1 V
